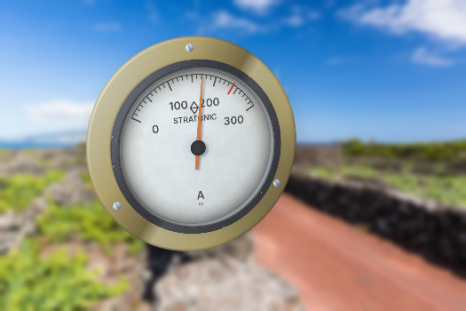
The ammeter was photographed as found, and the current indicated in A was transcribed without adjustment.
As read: 170 A
